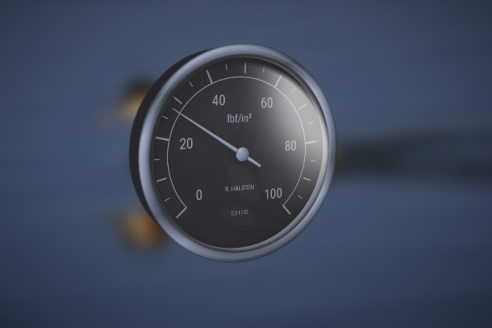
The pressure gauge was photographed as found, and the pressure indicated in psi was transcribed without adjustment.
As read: 27.5 psi
